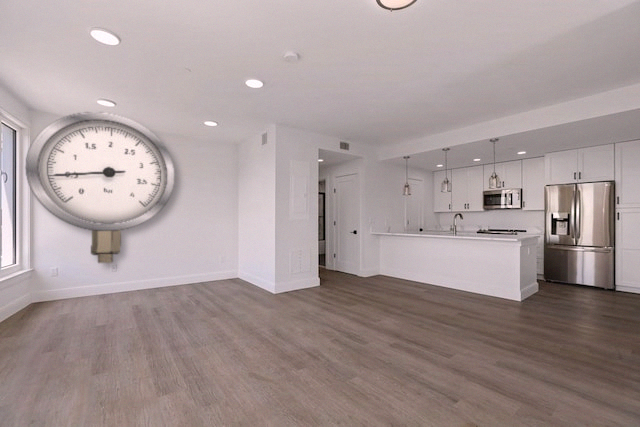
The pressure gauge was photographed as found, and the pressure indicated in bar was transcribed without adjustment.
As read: 0.5 bar
